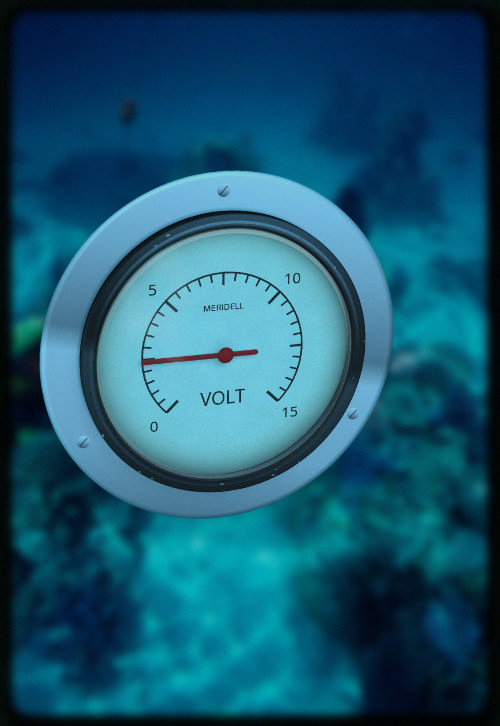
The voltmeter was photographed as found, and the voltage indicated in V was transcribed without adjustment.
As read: 2.5 V
